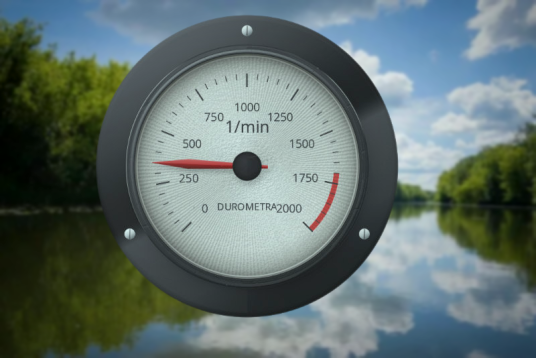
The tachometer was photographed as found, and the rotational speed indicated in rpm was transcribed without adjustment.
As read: 350 rpm
